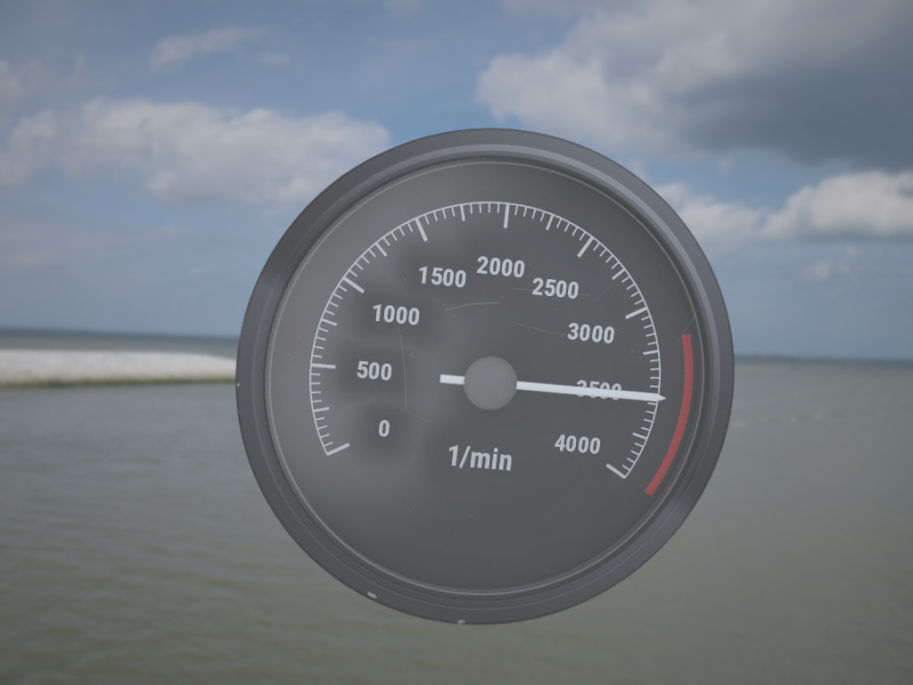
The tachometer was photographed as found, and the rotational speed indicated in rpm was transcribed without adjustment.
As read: 3500 rpm
